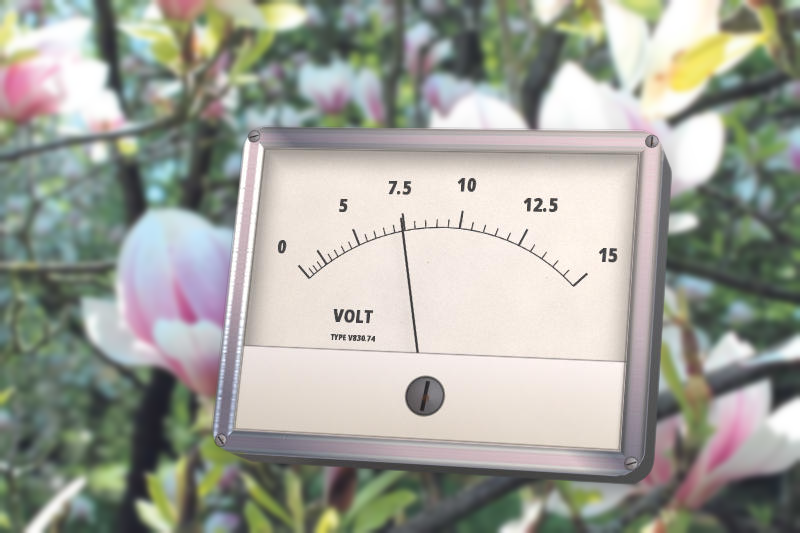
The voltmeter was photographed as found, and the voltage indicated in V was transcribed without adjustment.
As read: 7.5 V
